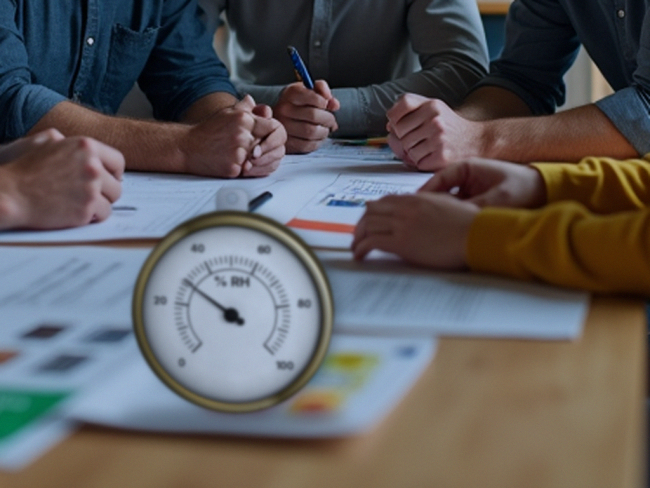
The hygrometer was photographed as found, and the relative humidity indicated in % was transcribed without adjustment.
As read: 30 %
